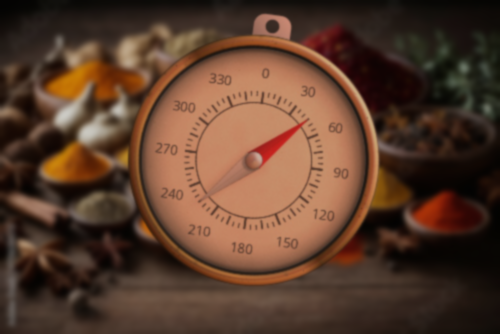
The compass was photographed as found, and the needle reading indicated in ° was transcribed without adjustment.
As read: 45 °
